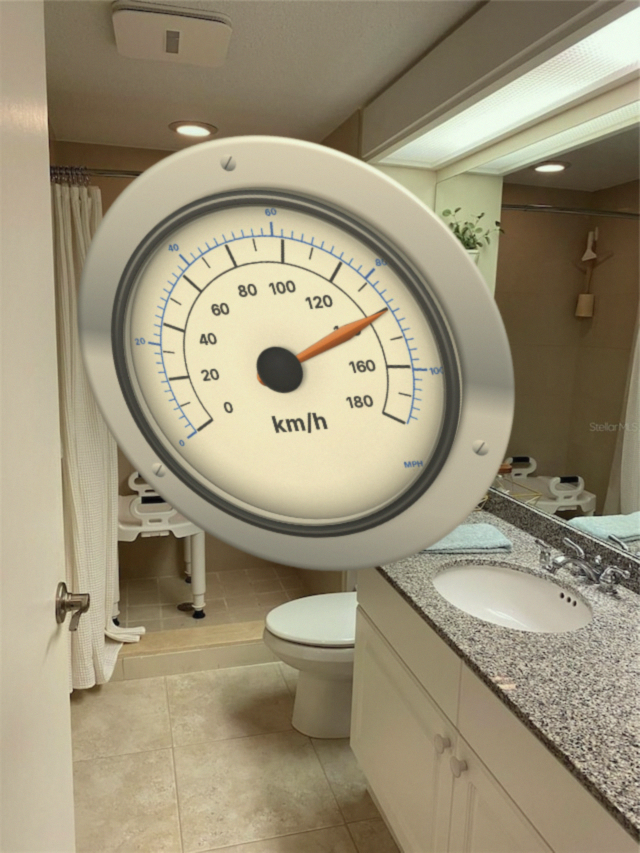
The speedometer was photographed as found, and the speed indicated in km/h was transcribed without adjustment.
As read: 140 km/h
